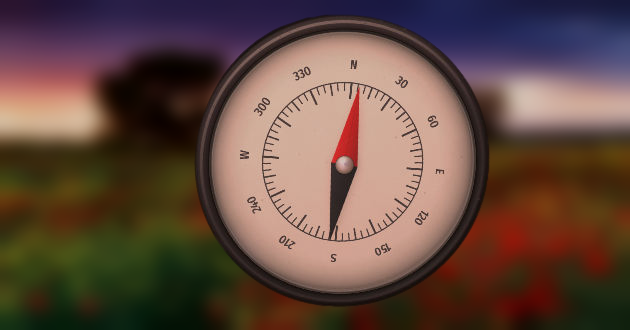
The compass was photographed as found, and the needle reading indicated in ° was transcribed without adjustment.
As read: 5 °
